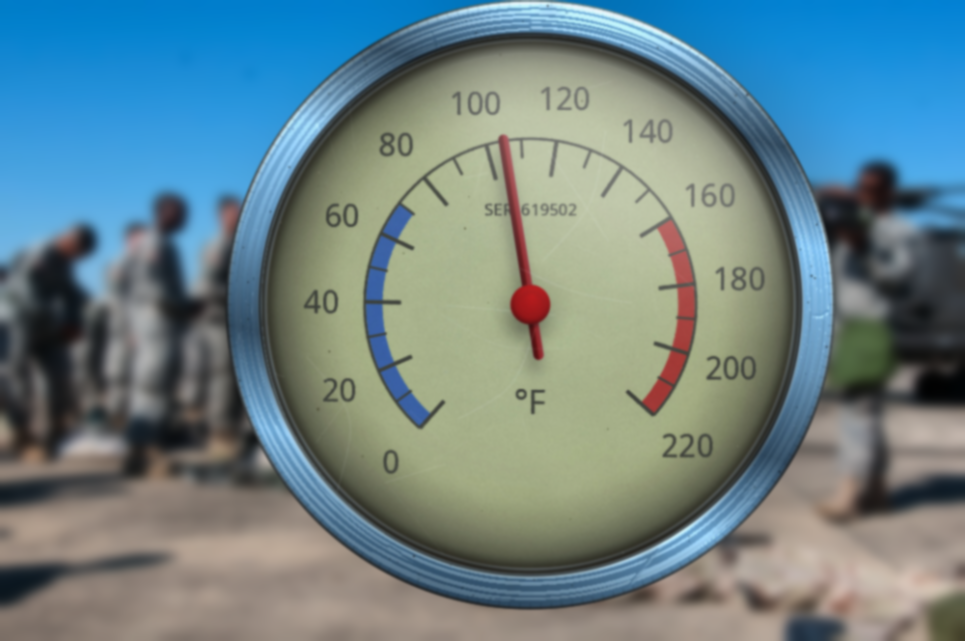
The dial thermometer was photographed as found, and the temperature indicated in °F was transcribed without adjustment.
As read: 105 °F
